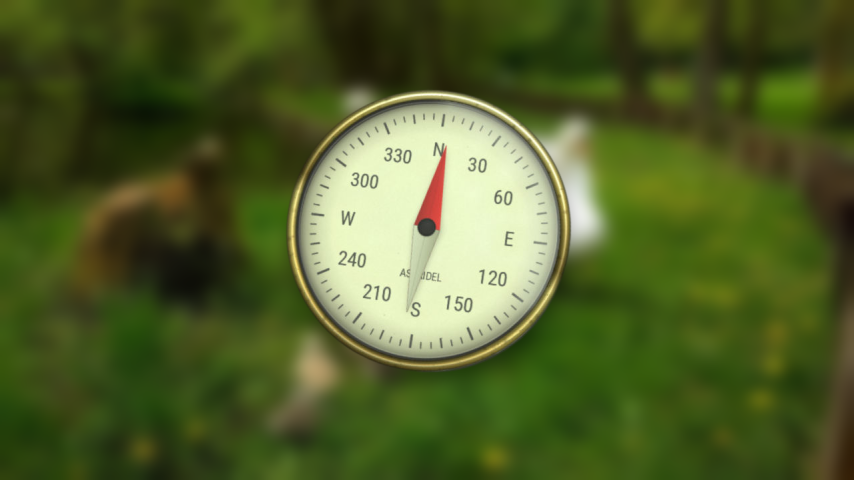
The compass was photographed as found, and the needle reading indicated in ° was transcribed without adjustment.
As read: 5 °
